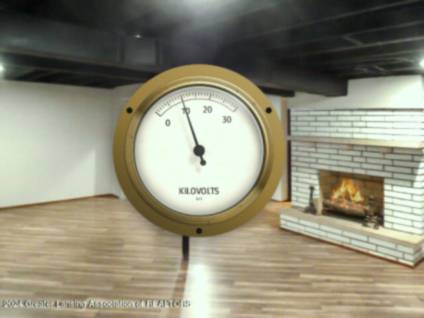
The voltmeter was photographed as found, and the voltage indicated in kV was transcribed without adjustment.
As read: 10 kV
